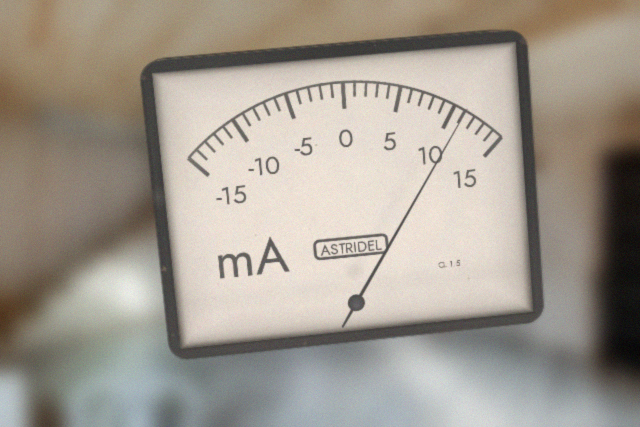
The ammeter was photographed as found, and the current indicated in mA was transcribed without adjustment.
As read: 11 mA
